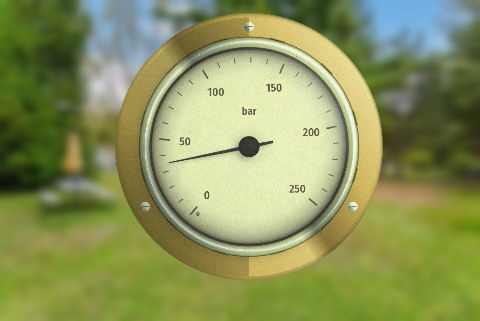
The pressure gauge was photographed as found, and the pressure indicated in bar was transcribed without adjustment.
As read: 35 bar
